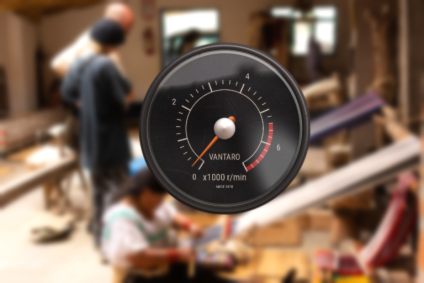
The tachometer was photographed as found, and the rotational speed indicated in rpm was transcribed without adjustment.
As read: 200 rpm
